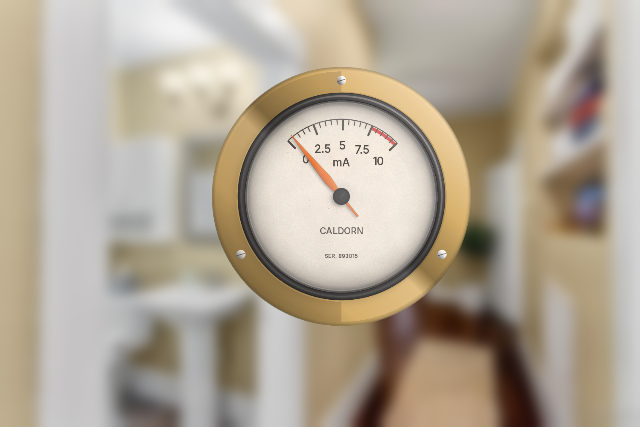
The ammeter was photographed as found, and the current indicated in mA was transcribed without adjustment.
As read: 0.5 mA
